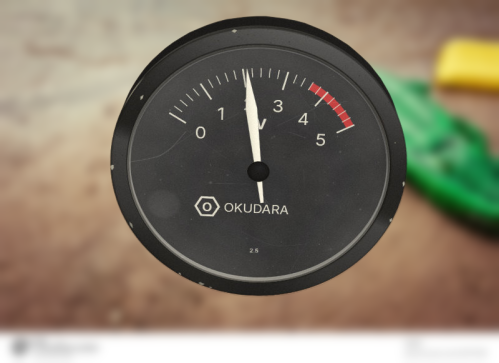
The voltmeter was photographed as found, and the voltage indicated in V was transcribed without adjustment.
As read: 2.1 V
